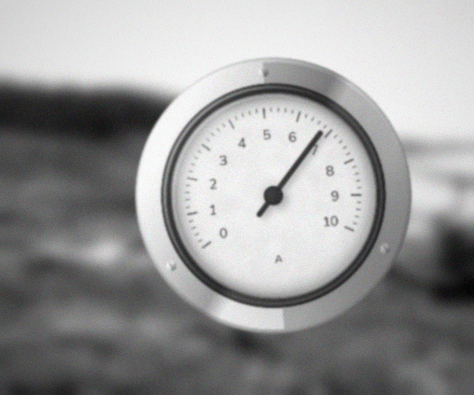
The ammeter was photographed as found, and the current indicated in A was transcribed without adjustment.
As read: 6.8 A
